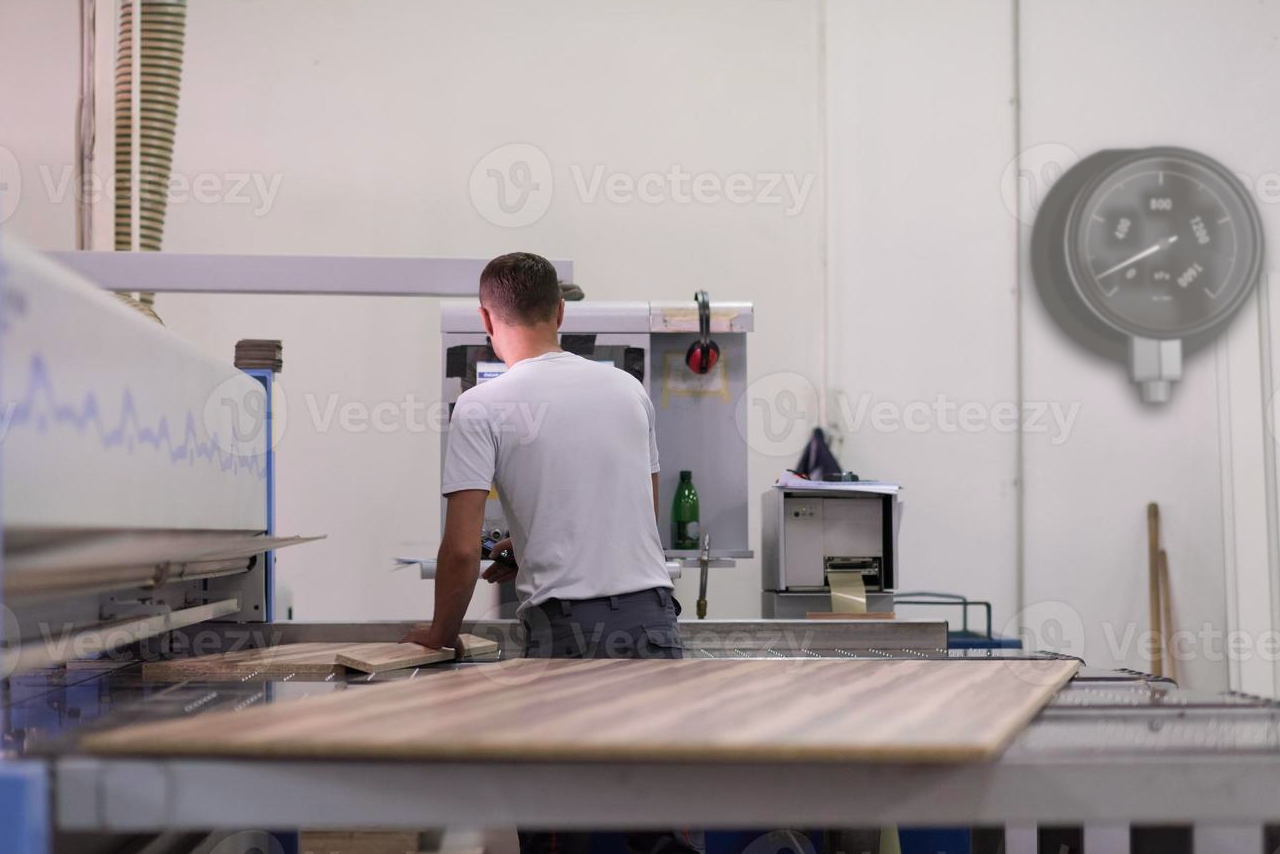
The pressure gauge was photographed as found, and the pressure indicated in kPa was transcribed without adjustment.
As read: 100 kPa
